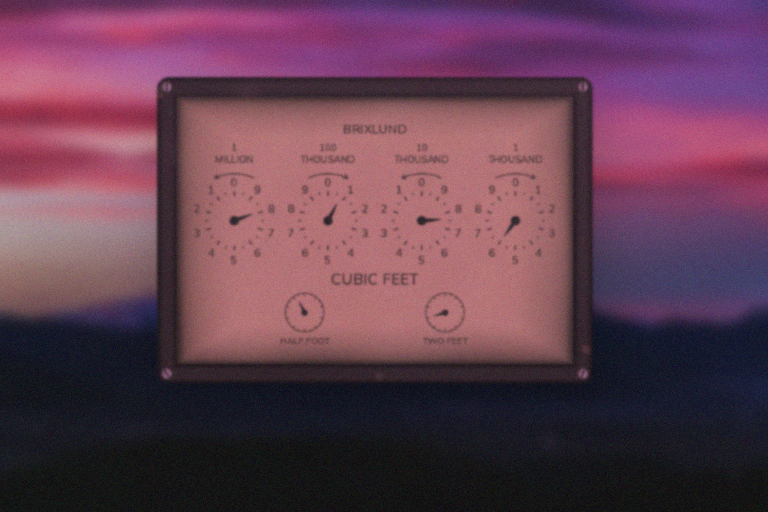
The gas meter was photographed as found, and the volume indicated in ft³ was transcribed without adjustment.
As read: 807600 ft³
